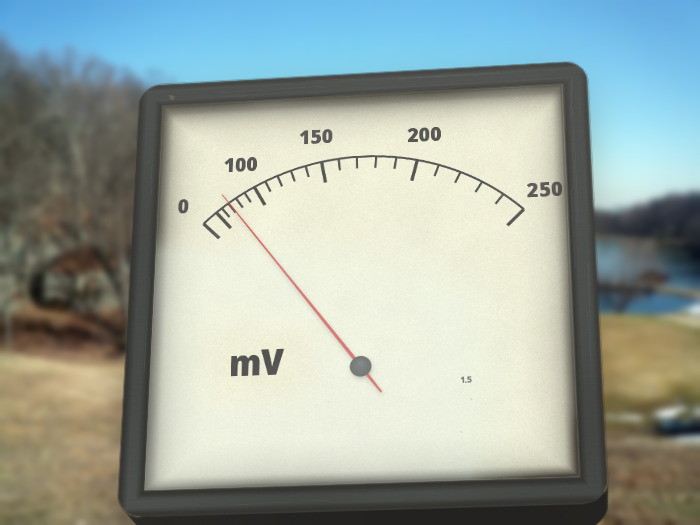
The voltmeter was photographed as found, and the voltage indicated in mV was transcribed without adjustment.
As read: 70 mV
